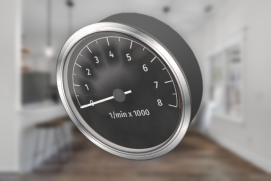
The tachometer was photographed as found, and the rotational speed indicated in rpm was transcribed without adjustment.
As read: 0 rpm
